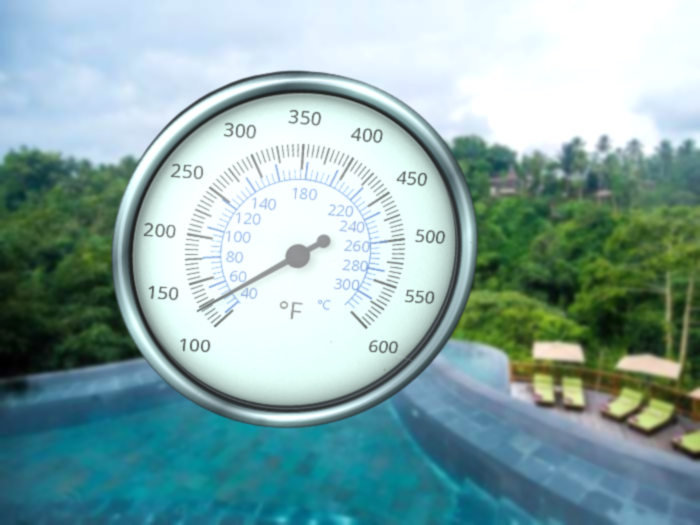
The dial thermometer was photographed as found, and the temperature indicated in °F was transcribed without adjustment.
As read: 125 °F
